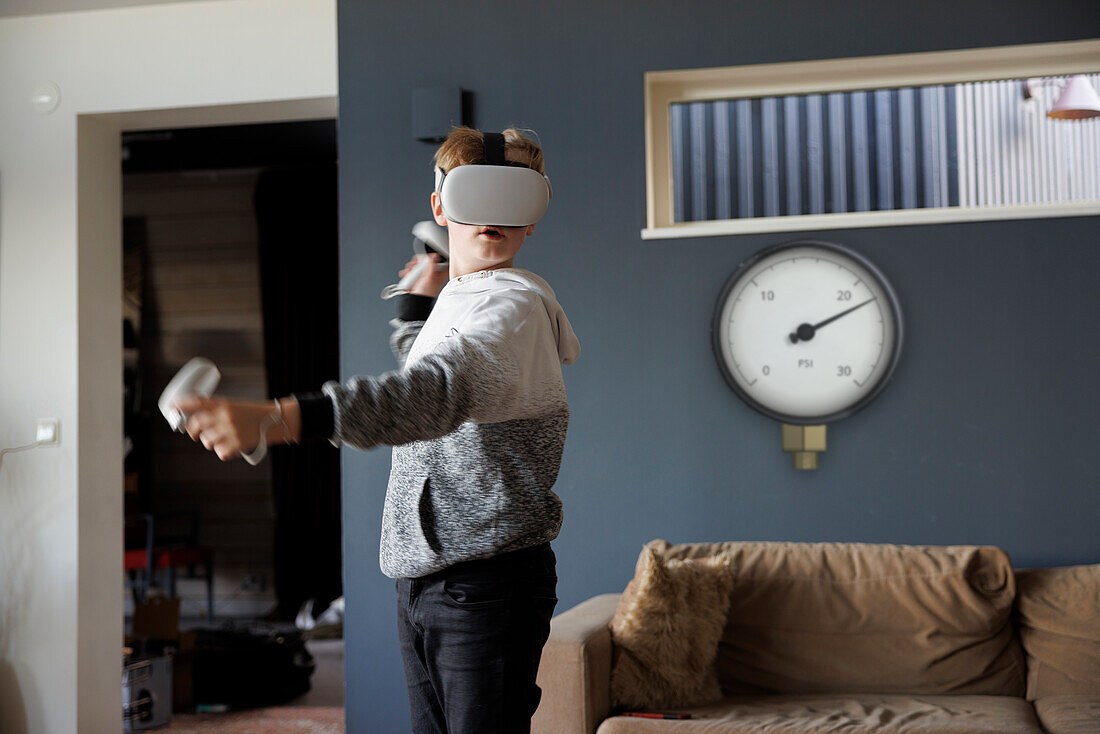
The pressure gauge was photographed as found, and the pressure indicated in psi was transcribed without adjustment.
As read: 22 psi
